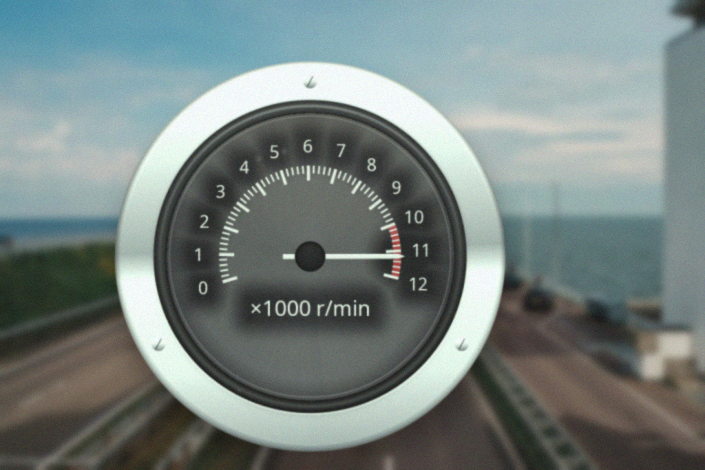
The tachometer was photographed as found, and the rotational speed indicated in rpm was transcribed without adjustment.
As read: 11200 rpm
